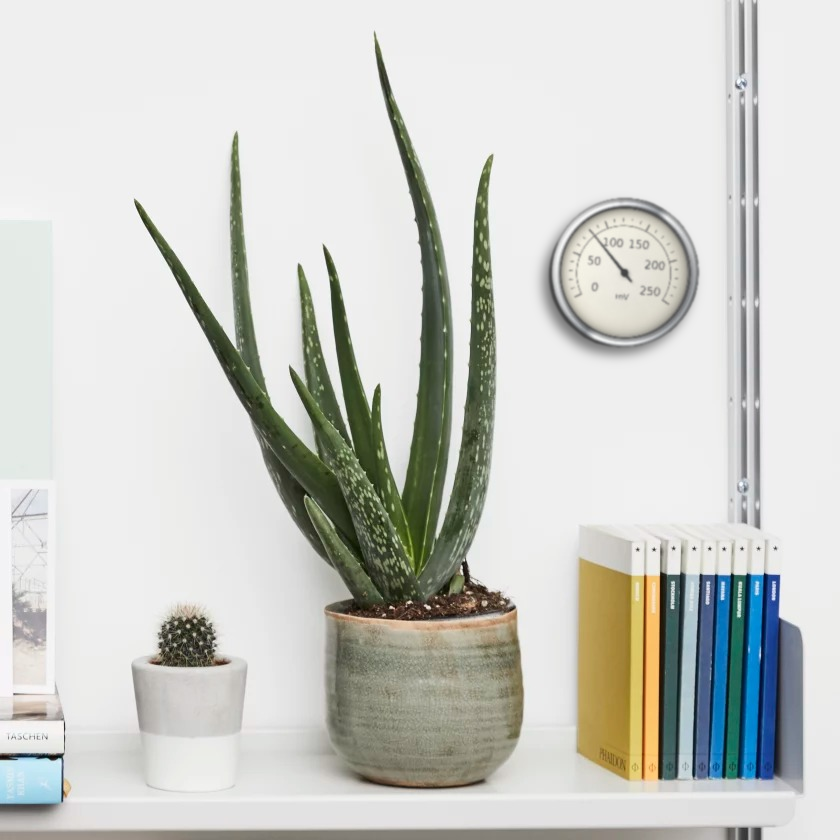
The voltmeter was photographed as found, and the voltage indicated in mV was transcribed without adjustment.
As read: 80 mV
